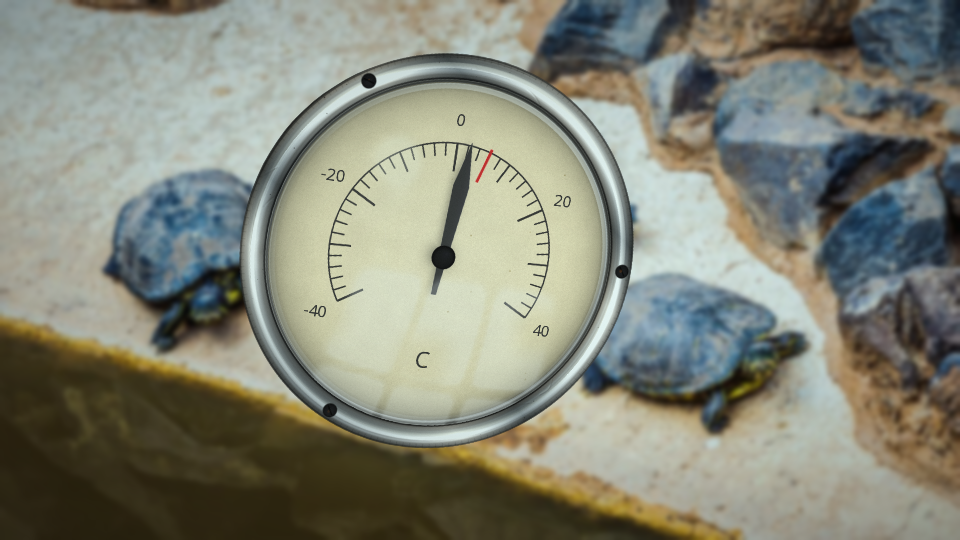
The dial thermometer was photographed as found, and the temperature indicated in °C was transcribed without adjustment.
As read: 2 °C
